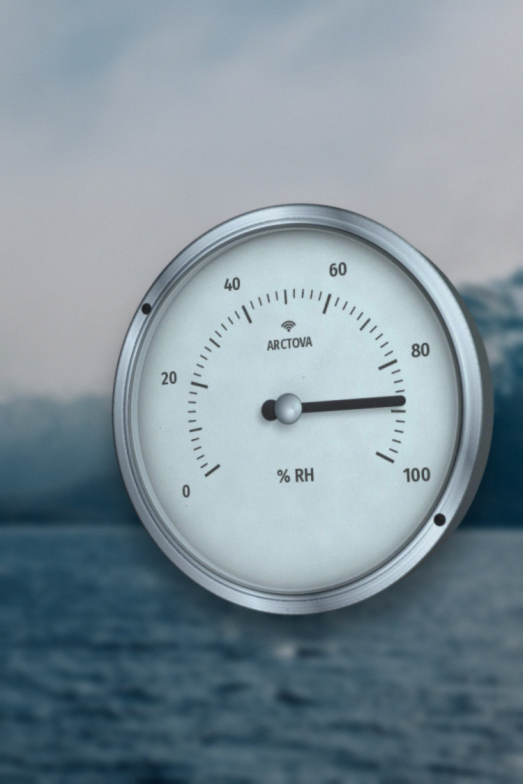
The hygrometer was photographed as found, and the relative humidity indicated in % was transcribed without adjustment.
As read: 88 %
